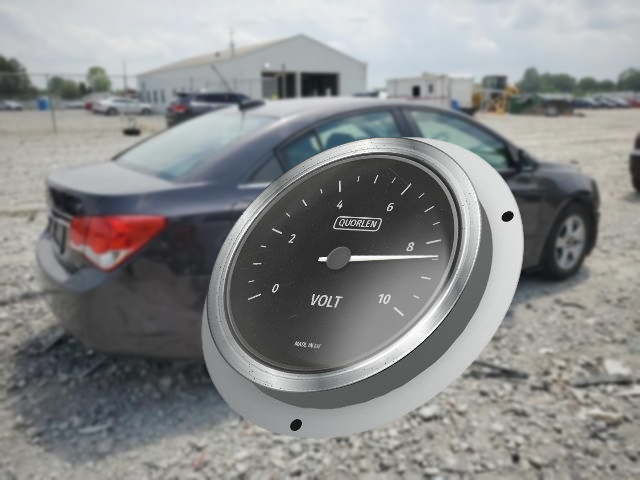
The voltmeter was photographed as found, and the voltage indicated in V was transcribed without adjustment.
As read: 8.5 V
